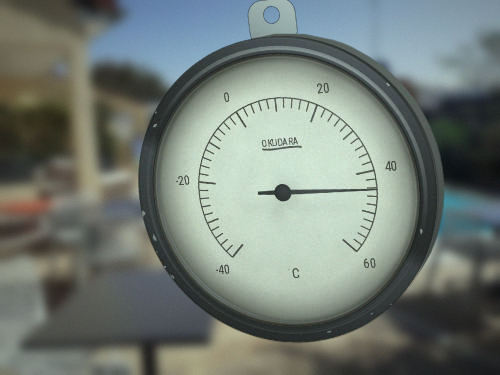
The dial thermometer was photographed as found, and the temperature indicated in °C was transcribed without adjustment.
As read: 44 °C
